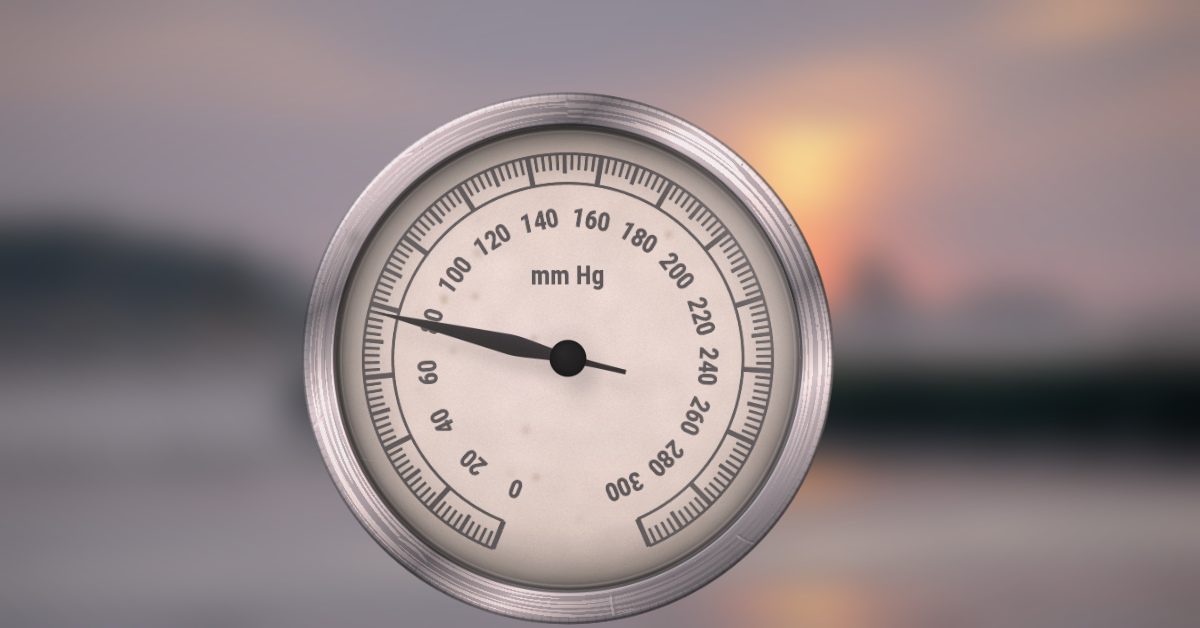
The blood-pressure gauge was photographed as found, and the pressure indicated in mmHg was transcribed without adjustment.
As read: 78 mmHg
